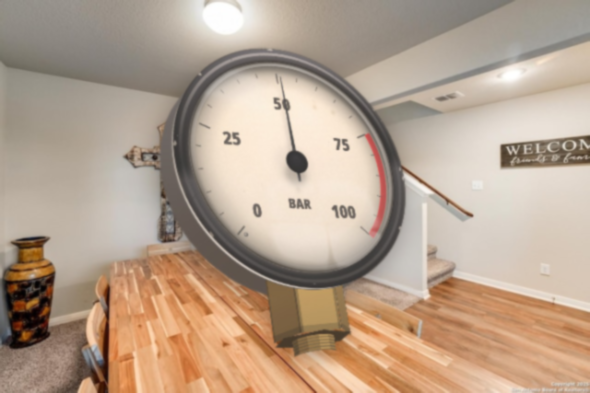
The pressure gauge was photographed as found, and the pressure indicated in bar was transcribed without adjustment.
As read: 50 bar
